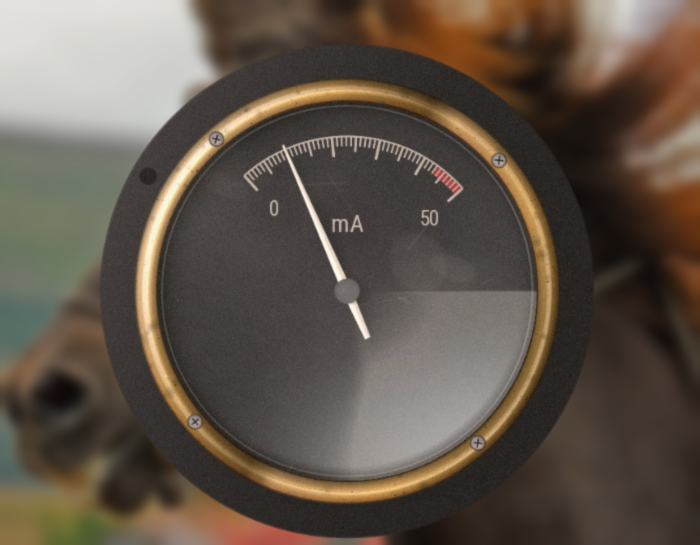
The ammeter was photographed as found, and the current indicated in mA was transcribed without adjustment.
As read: 10 mA
